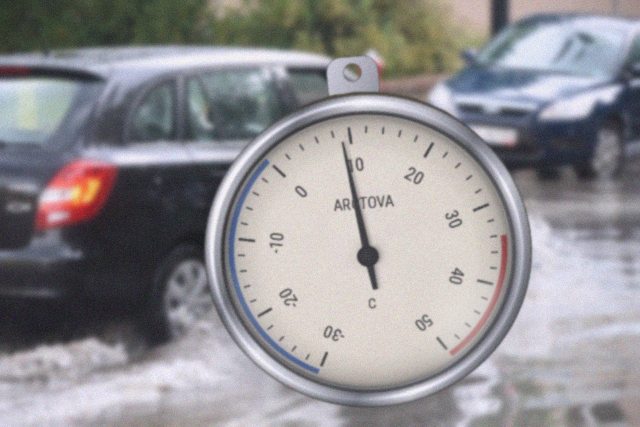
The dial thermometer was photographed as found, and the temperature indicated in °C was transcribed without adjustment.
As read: 9 °C
